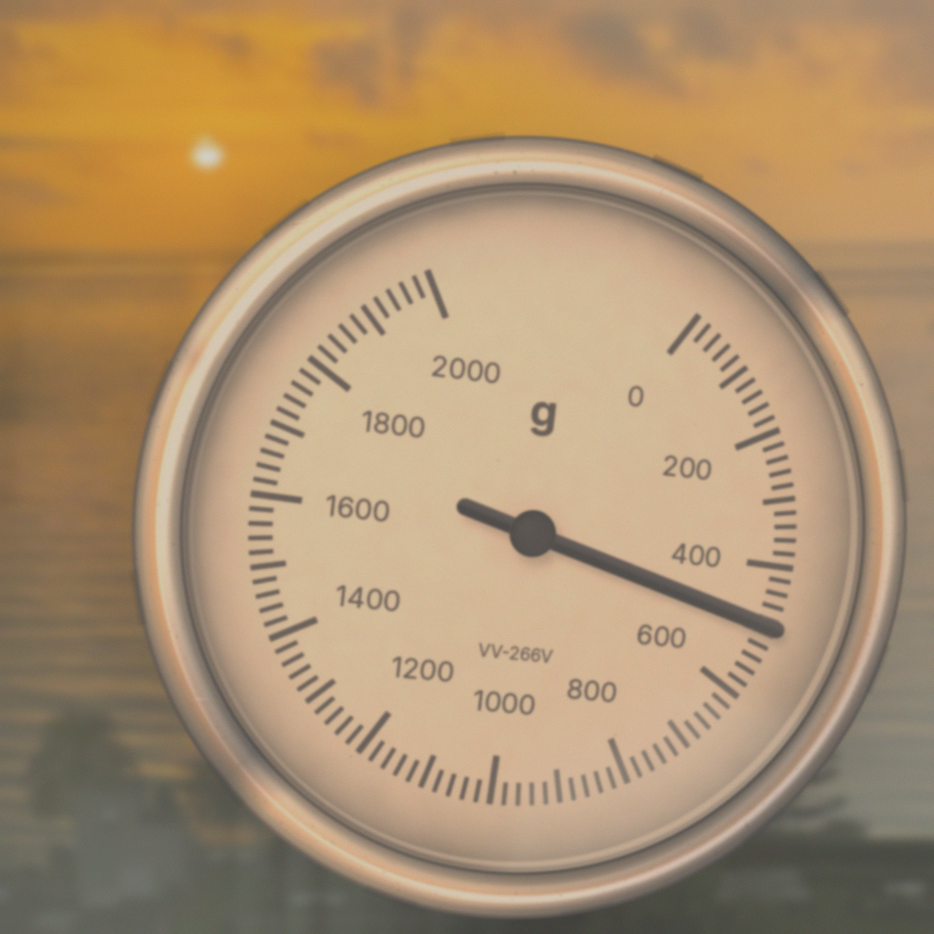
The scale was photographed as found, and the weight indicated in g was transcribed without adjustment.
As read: 490 g
